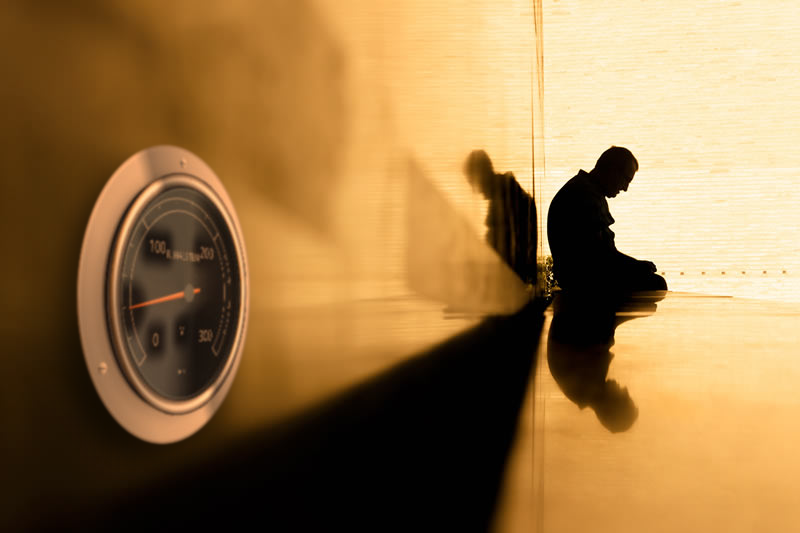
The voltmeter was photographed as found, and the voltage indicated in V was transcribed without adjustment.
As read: 40 V
